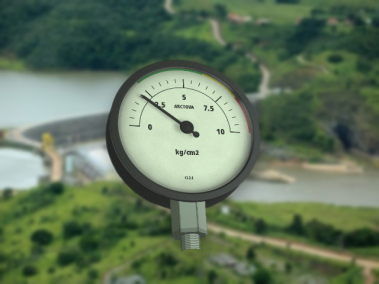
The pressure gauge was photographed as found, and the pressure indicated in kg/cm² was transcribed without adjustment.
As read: 2 kg/cm²
